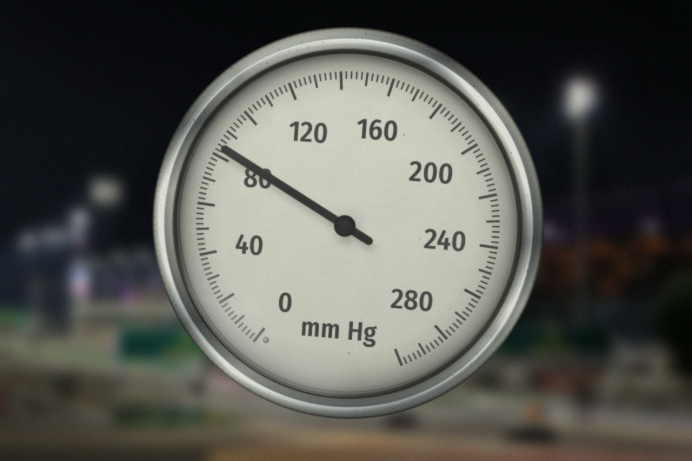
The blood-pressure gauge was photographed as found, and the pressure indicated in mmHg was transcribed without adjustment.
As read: 84 mmHg
